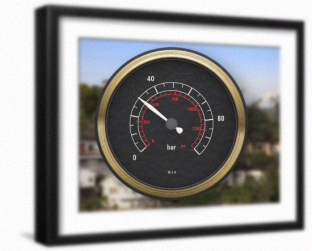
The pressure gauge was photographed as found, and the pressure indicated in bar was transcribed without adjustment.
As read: 30 bar
